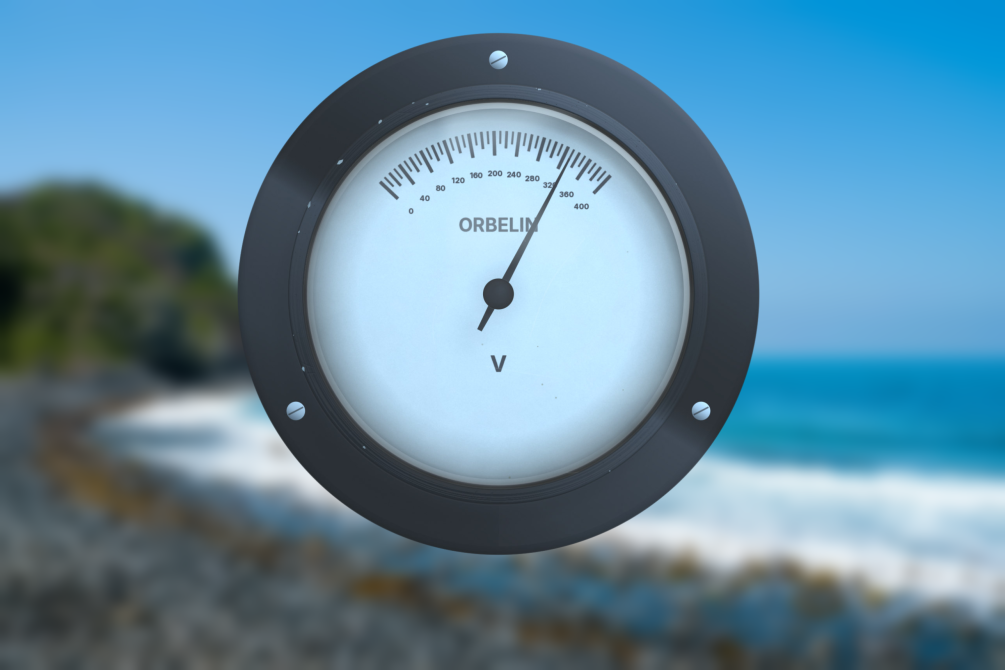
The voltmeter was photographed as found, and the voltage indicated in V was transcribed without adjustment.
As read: 330 V
